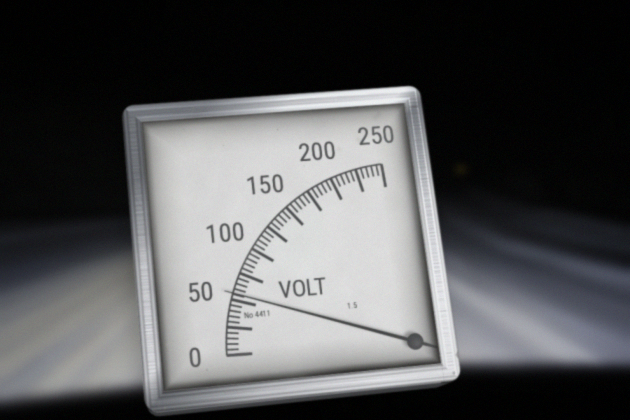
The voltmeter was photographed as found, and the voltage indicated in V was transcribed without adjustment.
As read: 55 V
